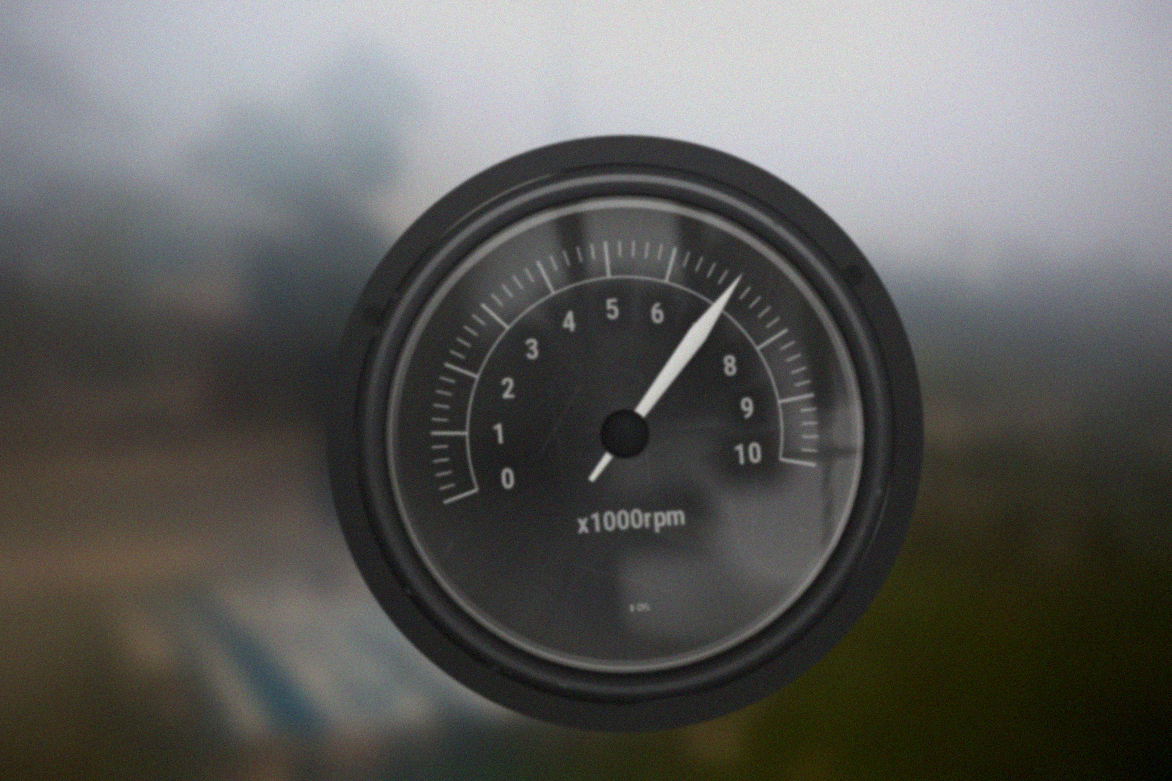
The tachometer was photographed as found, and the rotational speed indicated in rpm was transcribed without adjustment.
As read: 7000 rpm
